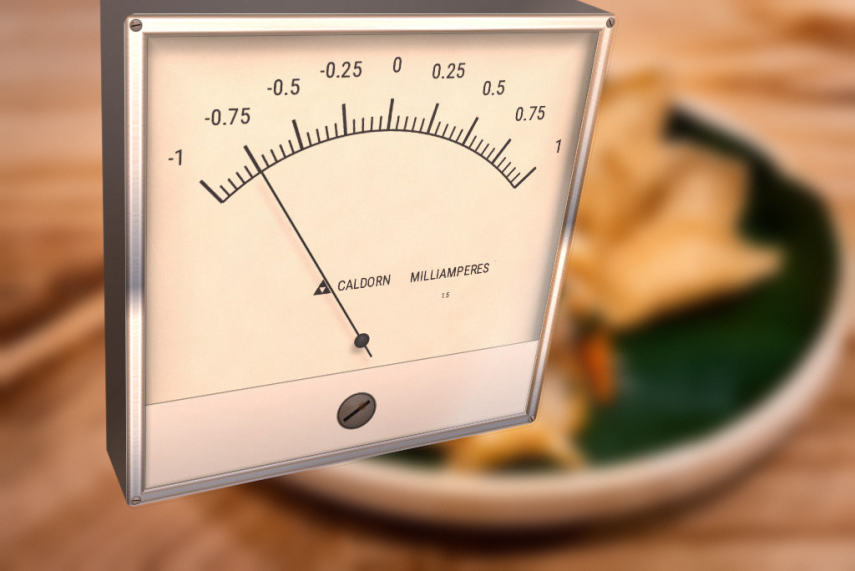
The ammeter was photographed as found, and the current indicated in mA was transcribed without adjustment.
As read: -0.75 mA
